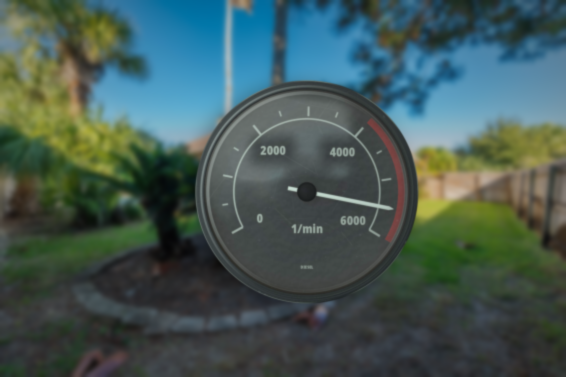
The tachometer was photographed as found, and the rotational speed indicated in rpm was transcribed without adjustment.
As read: 5500 rpm
